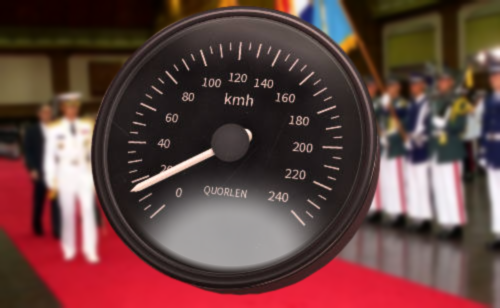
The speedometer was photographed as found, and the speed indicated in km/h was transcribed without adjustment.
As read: 15 km/h
